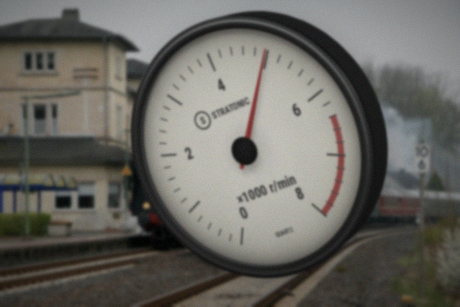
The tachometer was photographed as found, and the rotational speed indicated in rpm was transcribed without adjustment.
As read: 5000 rpm
